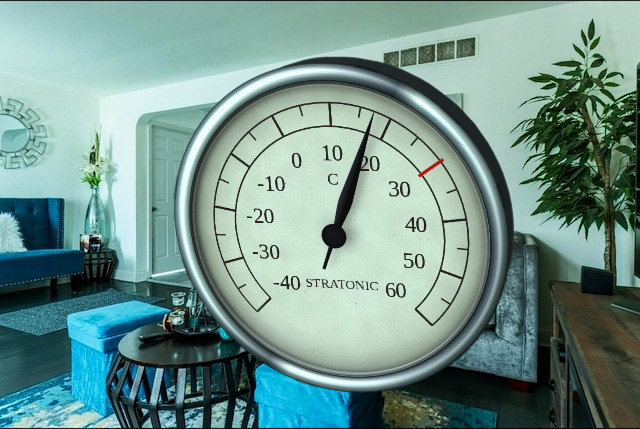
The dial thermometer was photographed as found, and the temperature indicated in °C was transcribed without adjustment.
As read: 17.5 °C
